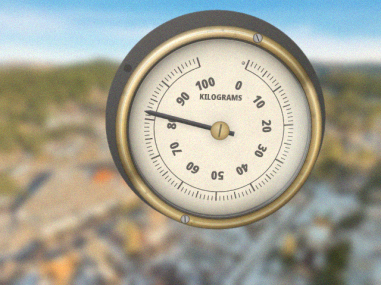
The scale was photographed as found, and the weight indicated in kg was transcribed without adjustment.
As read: 82 kg
